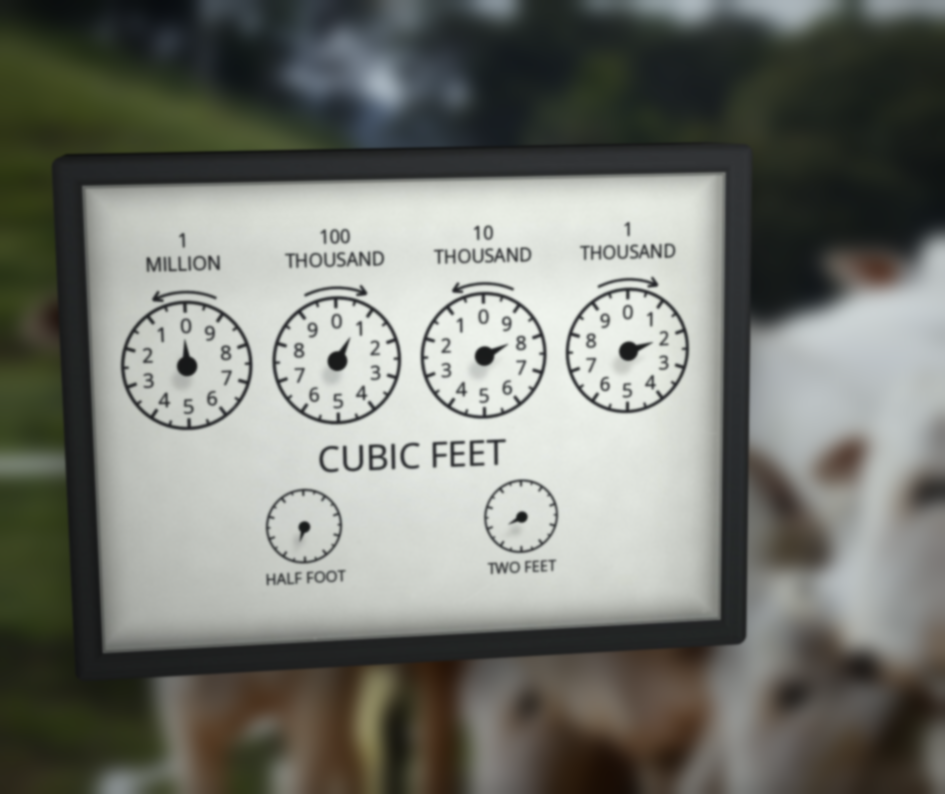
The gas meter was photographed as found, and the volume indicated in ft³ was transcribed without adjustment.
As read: 8200 ft³
